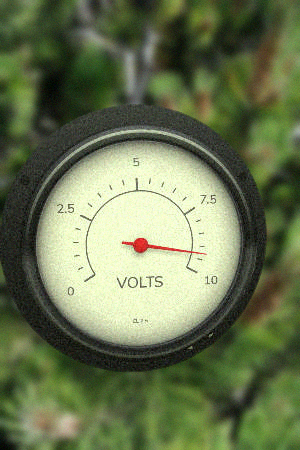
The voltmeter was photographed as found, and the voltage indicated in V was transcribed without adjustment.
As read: 9.25 V
